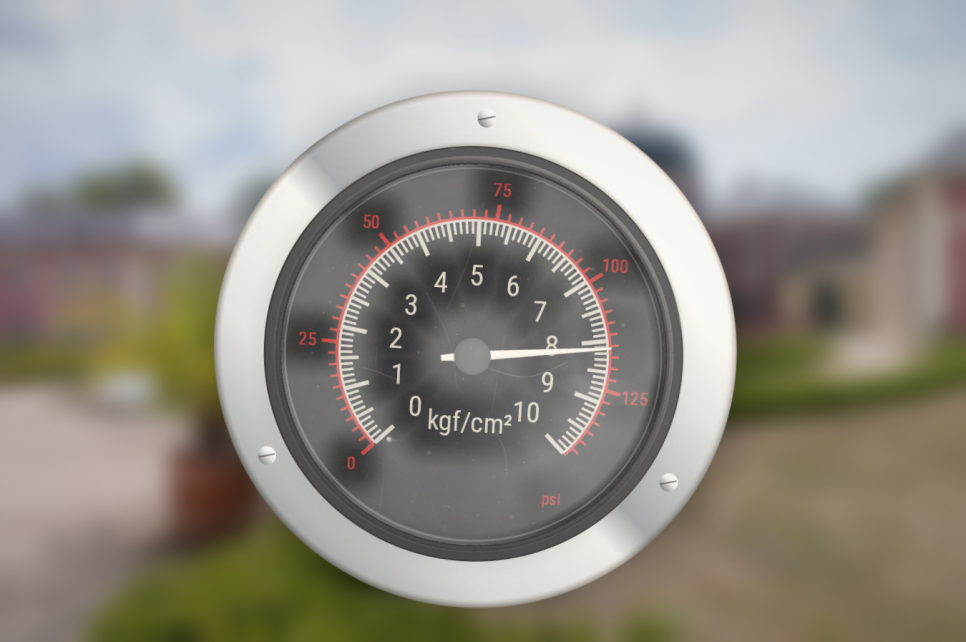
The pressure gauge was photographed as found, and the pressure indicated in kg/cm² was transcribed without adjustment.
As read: 8.1 kg/cm²
